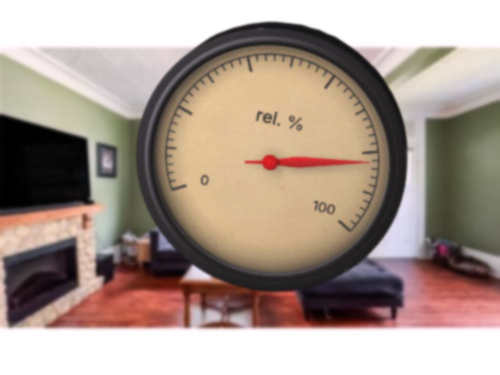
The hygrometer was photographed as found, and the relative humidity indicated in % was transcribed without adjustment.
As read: 82 %
